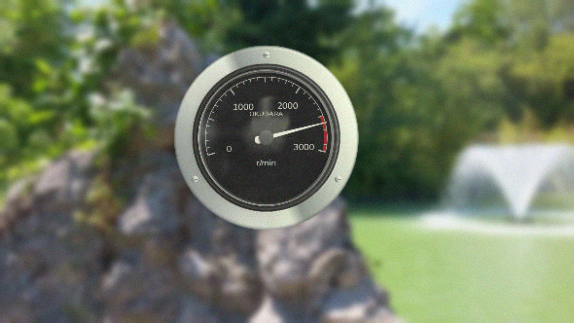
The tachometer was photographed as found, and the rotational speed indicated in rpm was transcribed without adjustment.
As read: 2600 rpm
